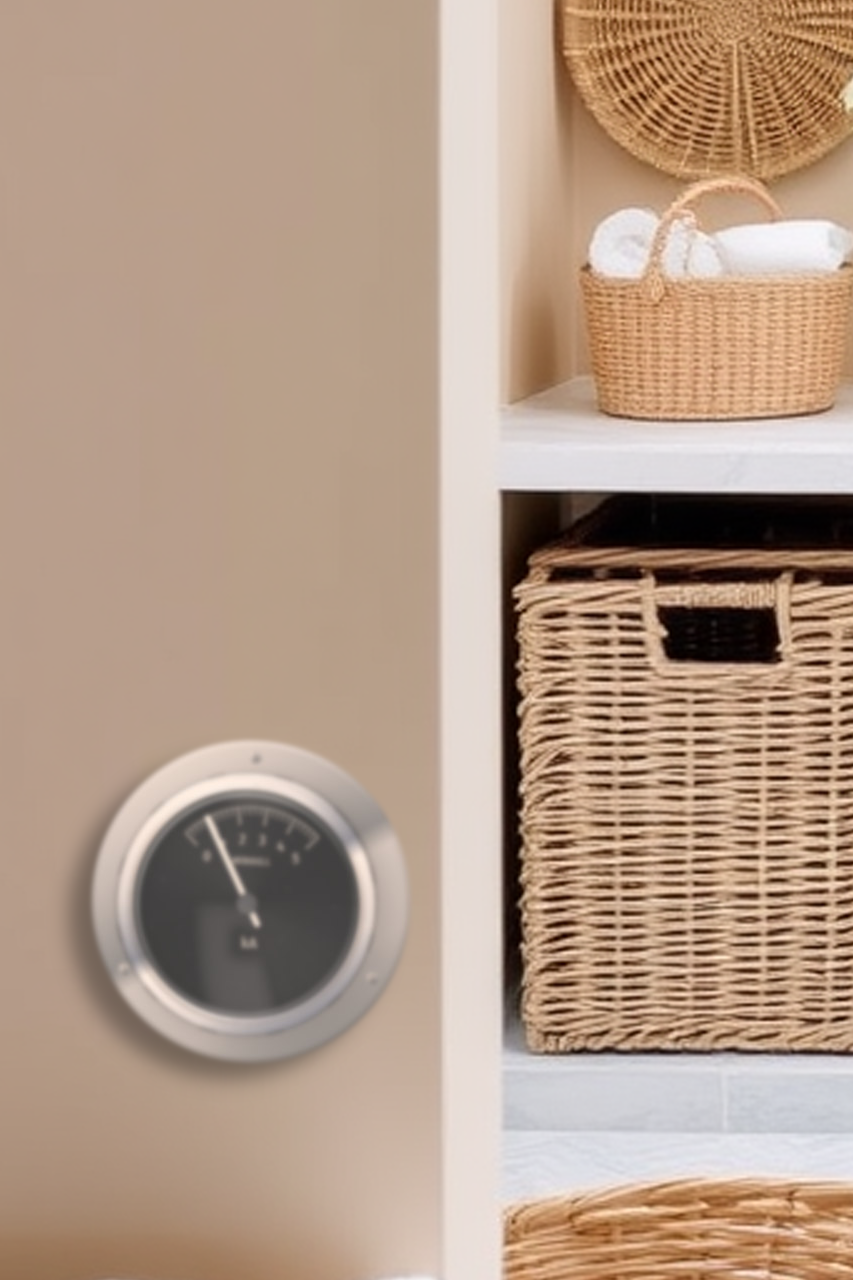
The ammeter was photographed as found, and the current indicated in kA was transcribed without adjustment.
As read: 1 kA
